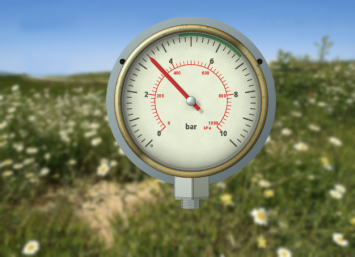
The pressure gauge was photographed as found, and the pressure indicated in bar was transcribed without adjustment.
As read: 3.4 bar
